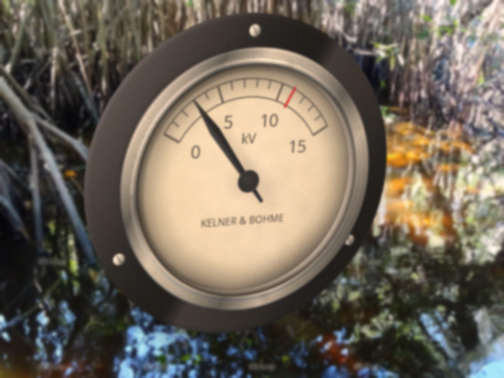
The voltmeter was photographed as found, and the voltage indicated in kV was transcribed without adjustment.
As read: 3 kV
